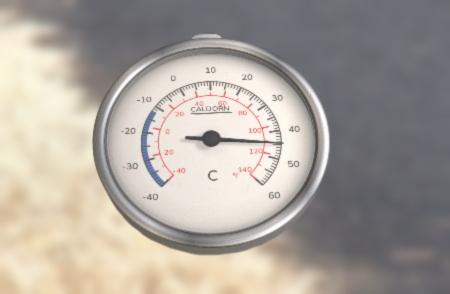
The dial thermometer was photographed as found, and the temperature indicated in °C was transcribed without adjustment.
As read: 45 °C
